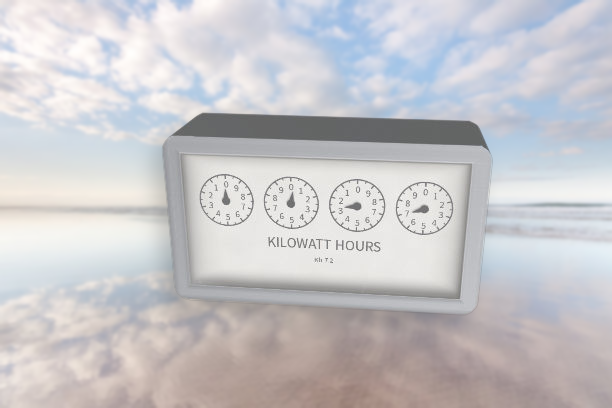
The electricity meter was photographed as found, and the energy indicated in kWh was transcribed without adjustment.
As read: 27 kWh
